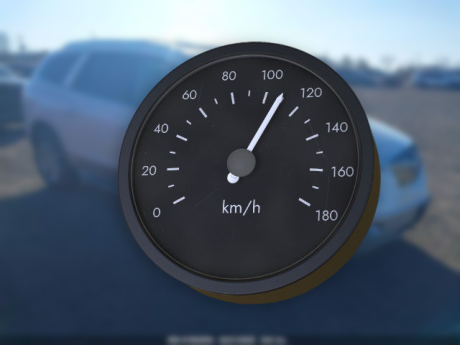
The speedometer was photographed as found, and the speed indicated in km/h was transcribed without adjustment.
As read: 110 km/h
